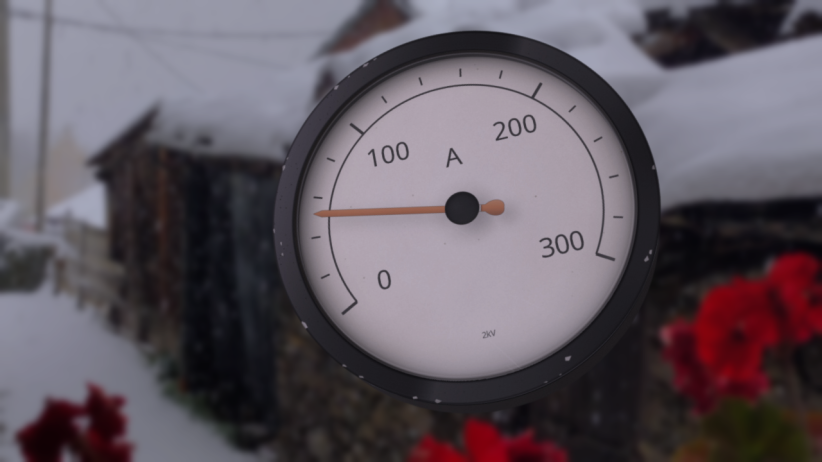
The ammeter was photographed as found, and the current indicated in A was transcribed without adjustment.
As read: 50 A
